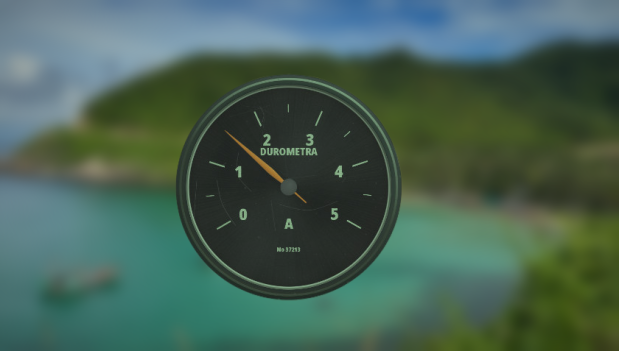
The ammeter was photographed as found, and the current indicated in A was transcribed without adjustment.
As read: 1.5 A
